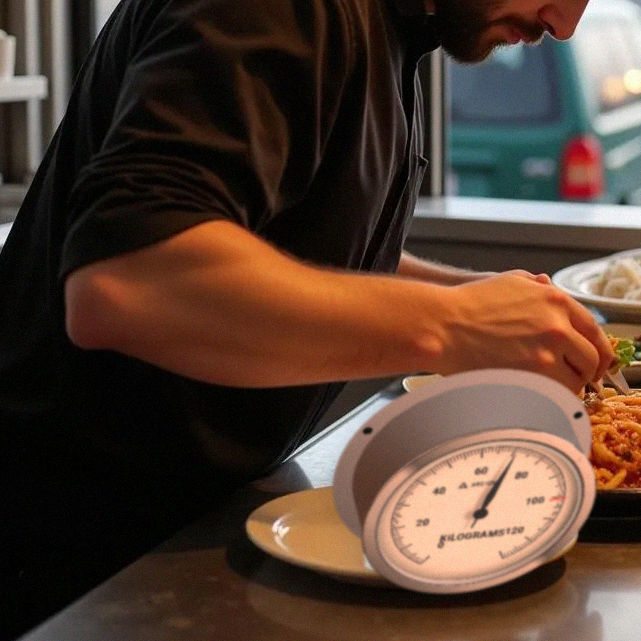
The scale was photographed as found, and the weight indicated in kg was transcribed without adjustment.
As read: 70 kg
